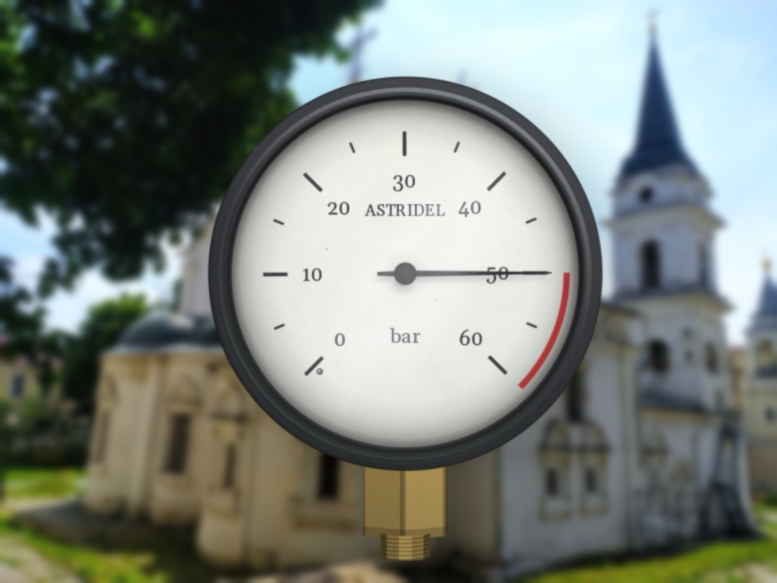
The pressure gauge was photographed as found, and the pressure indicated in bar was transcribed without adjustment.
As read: 50 bar
